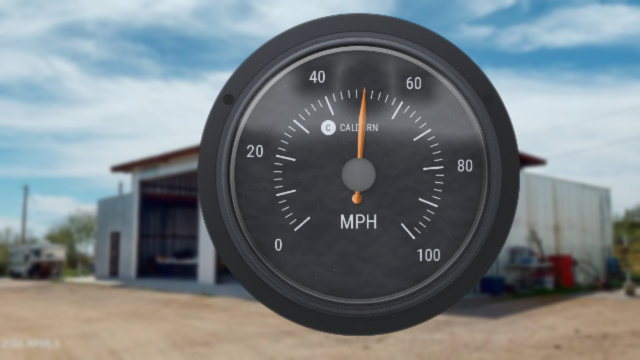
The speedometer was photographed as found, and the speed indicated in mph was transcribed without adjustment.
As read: 50 mph
